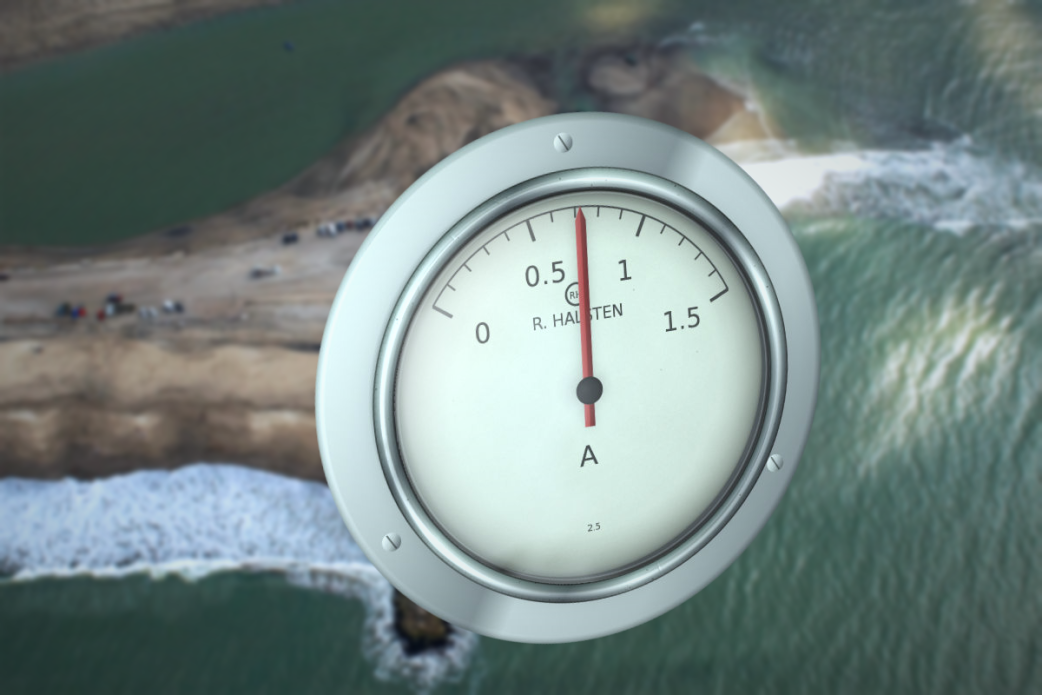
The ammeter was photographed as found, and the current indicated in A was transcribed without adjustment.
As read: 0.7 A
